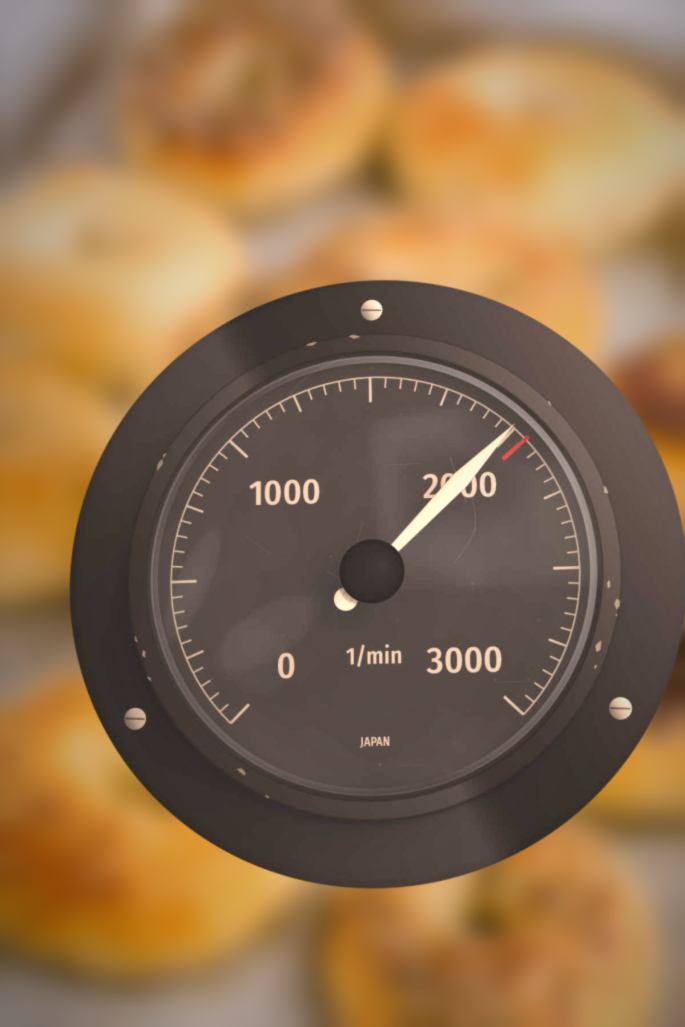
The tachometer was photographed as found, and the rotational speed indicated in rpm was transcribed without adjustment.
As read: 2000 rpm
